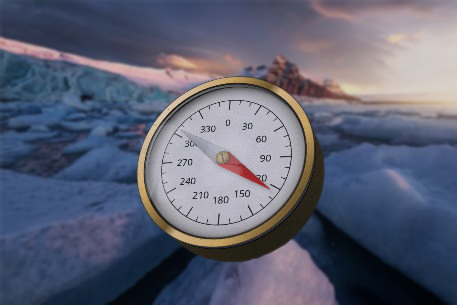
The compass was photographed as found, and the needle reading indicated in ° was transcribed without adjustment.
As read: 125 °
